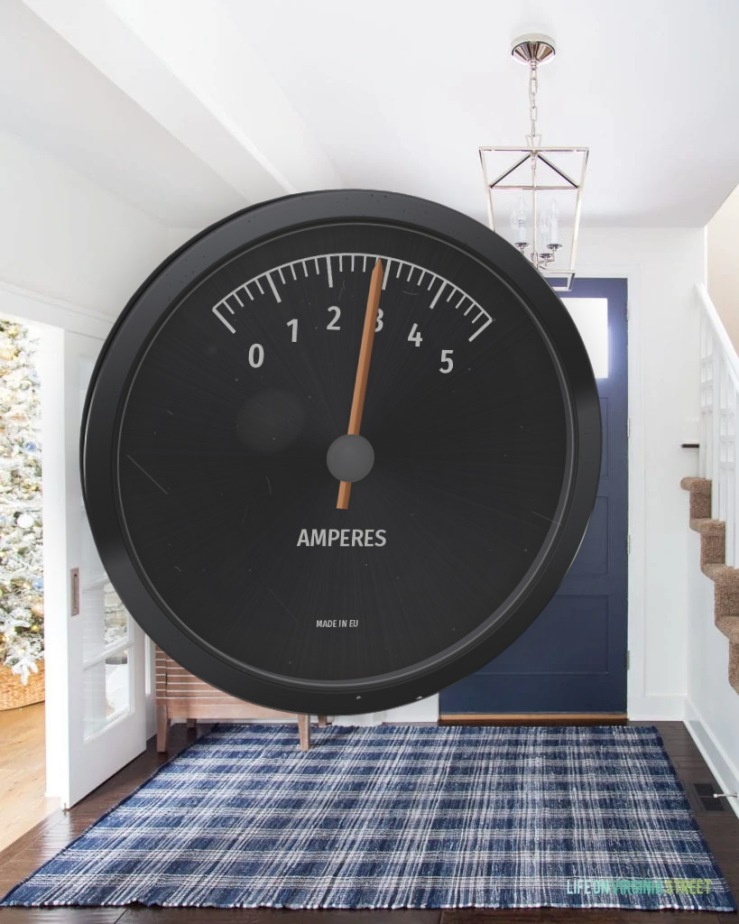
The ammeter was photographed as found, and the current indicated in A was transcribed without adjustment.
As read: 2.8 A
